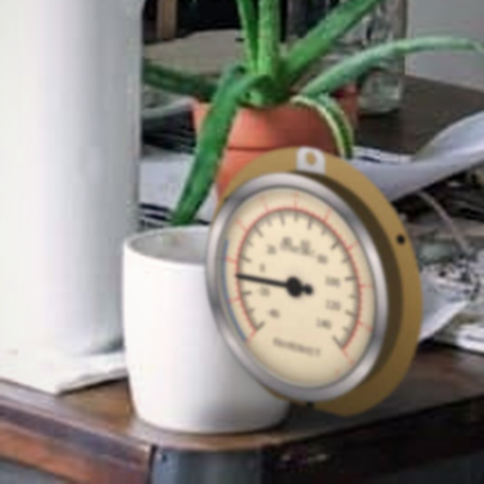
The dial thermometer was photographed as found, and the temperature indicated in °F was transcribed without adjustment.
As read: -10 °F
